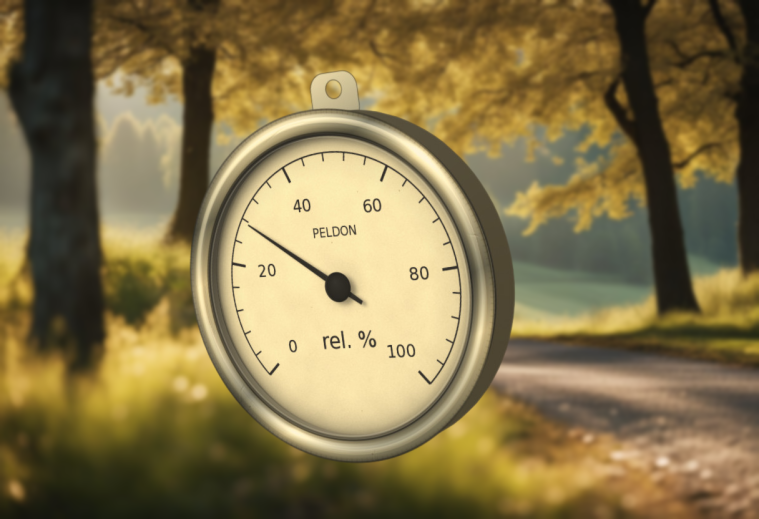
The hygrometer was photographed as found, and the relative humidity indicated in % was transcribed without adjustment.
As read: 28 %
